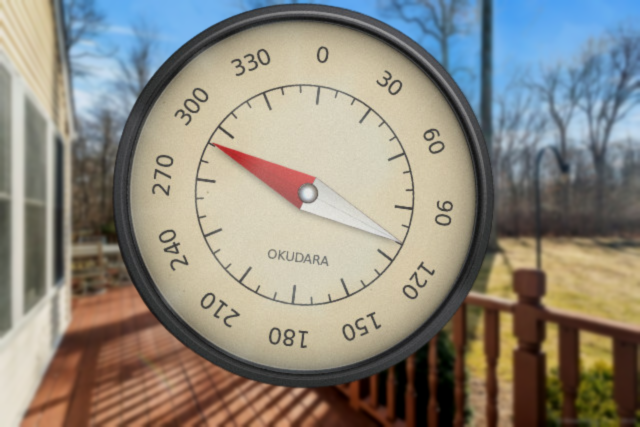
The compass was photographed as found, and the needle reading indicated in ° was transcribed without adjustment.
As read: 290 °
